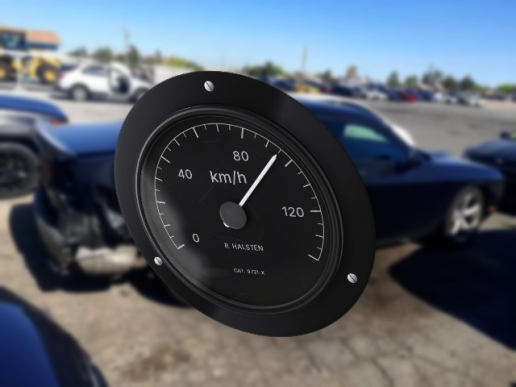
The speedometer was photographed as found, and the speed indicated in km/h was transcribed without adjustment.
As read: 95 km/h
